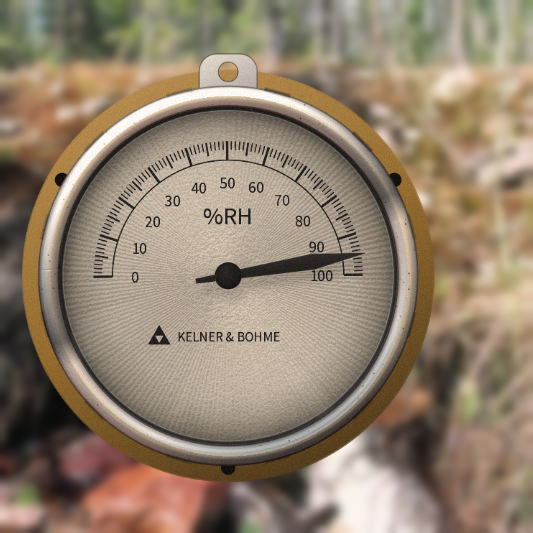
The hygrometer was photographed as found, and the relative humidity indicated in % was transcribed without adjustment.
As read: 95 %
